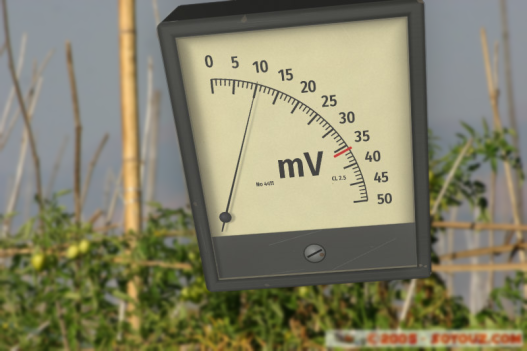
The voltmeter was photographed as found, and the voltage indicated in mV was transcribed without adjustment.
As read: 10 mV
